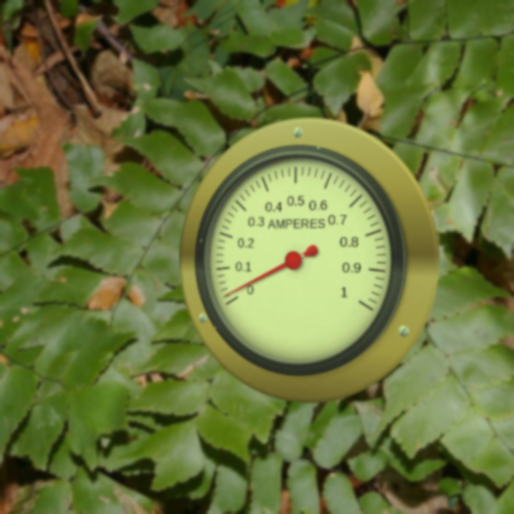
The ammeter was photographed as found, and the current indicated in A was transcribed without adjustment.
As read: 0.02 A
